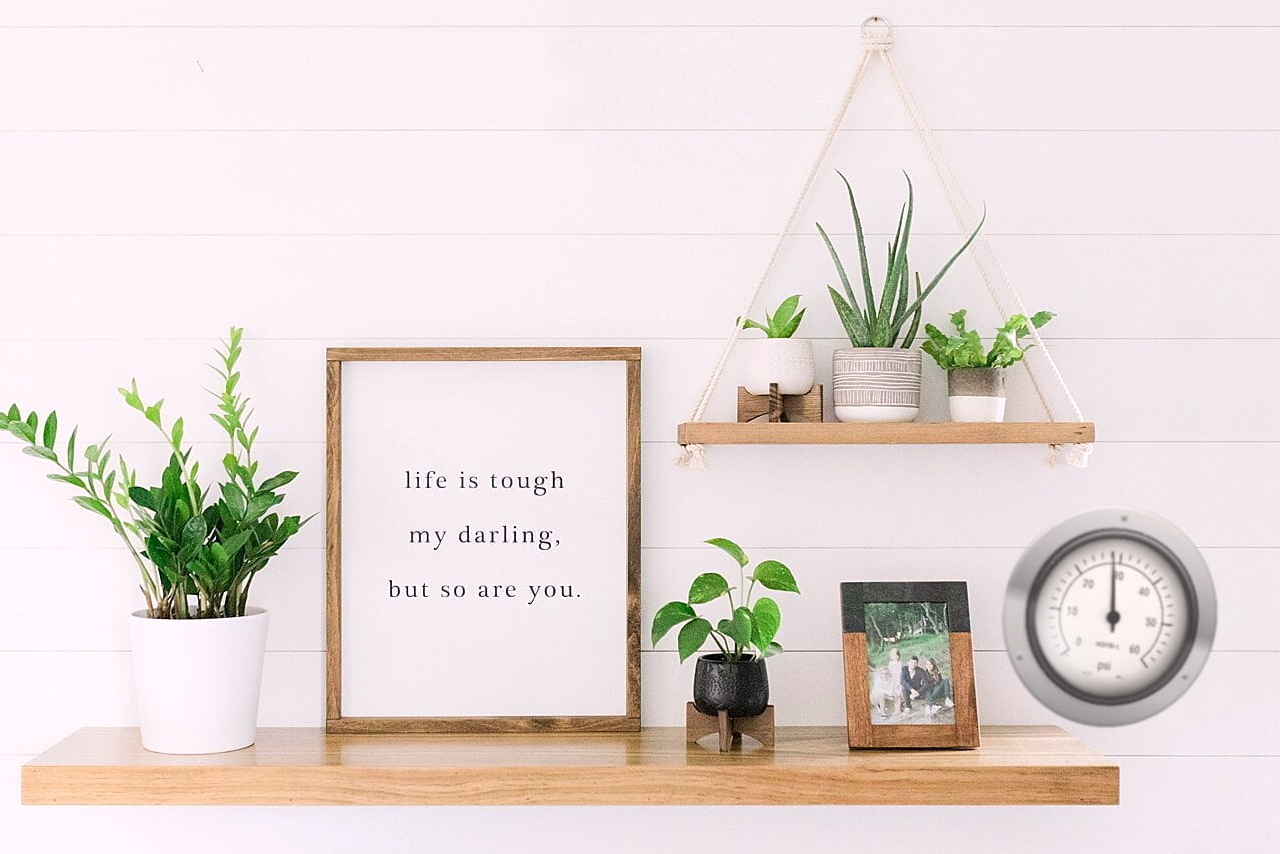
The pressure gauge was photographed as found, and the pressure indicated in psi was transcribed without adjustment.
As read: 28 psi
